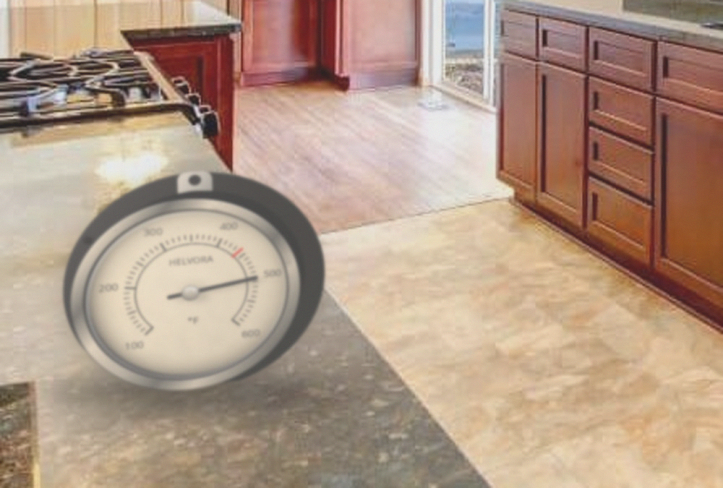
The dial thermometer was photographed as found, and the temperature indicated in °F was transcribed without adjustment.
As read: 500 °F
